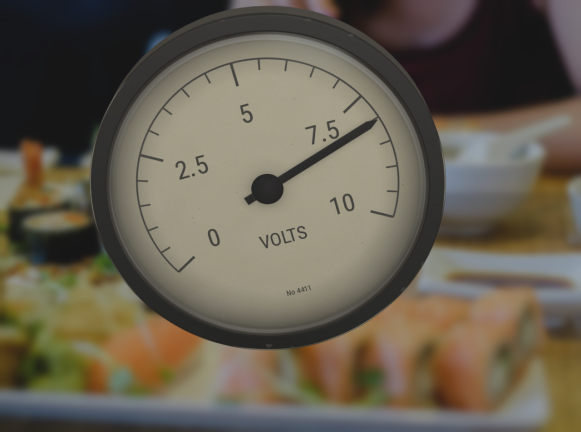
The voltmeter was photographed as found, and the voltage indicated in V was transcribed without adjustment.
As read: 8 V
